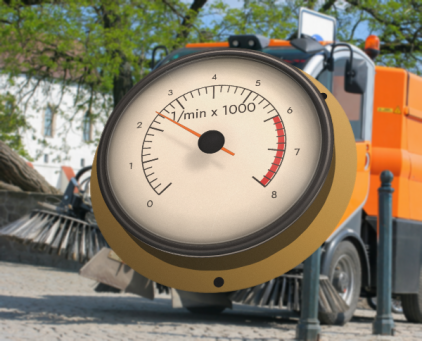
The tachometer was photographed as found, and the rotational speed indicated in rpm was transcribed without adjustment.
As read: 2400 rpm
